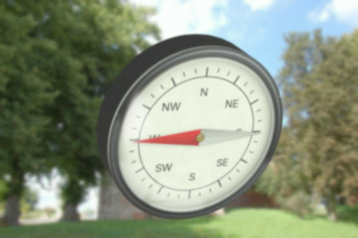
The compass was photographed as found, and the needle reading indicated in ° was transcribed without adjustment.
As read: 270 °
